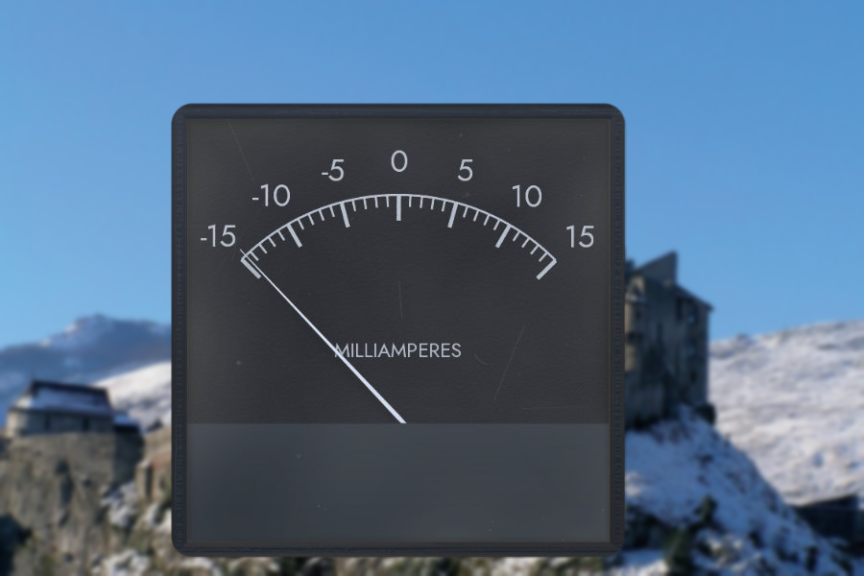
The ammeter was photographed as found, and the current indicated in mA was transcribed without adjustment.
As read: -14.5 mA
